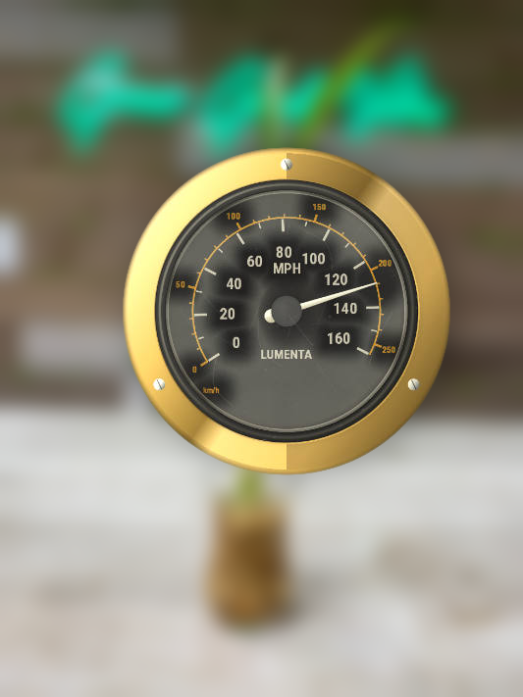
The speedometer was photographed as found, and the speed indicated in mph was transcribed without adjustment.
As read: 130 mph
